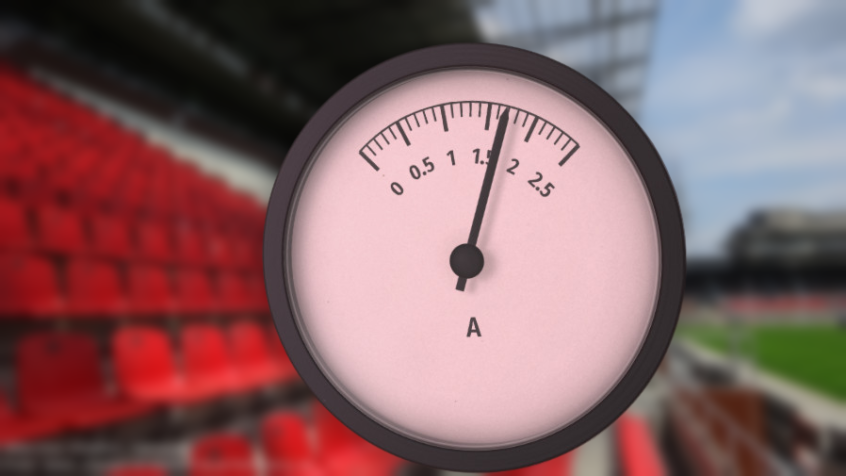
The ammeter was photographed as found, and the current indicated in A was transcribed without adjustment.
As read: 1.7 A
